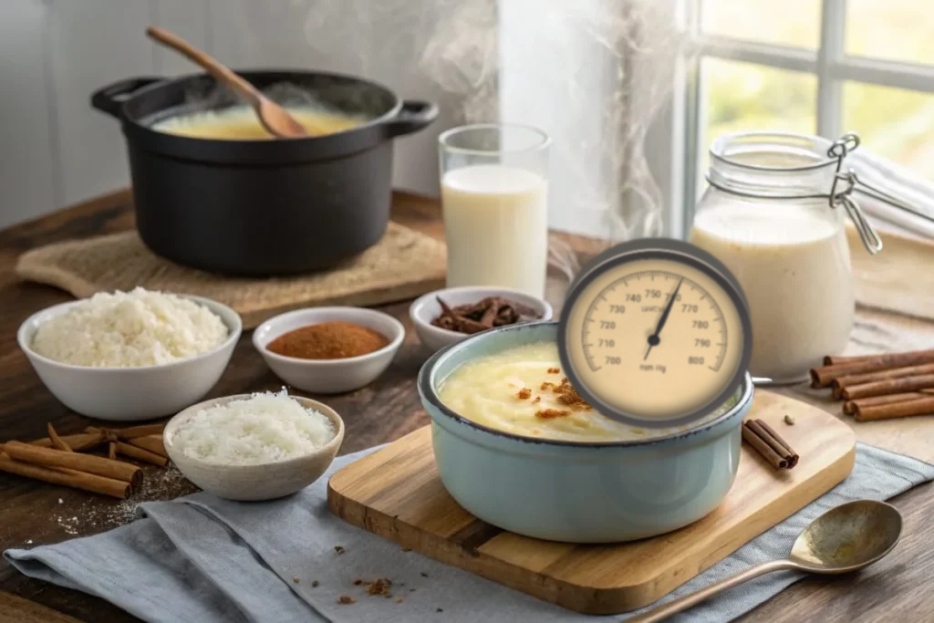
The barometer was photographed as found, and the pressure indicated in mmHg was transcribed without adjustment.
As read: 760 mmHg
